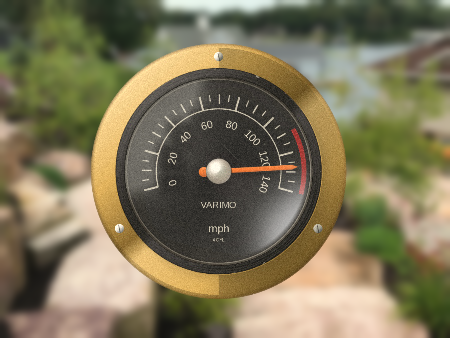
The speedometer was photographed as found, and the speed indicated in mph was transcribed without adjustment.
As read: 127.5 mph
